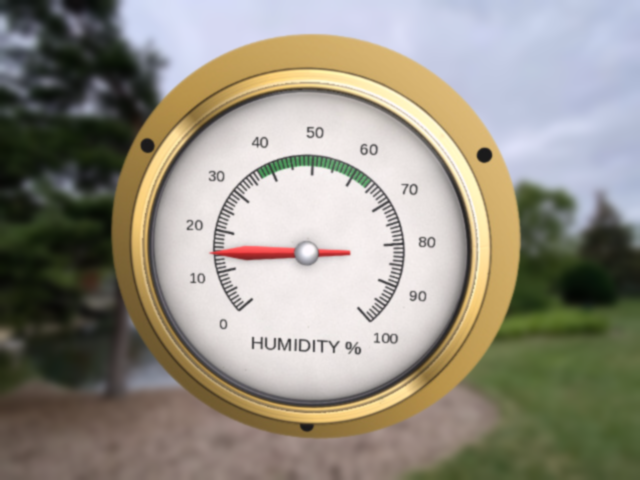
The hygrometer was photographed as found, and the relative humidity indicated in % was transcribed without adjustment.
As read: 15 %
